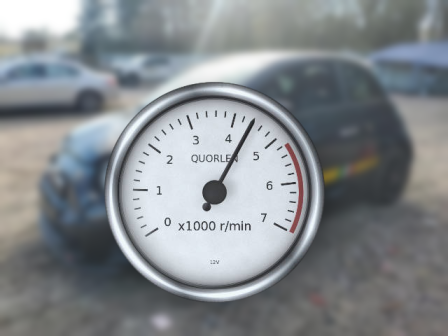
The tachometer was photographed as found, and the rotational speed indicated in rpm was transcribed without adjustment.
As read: 4400 rpm
